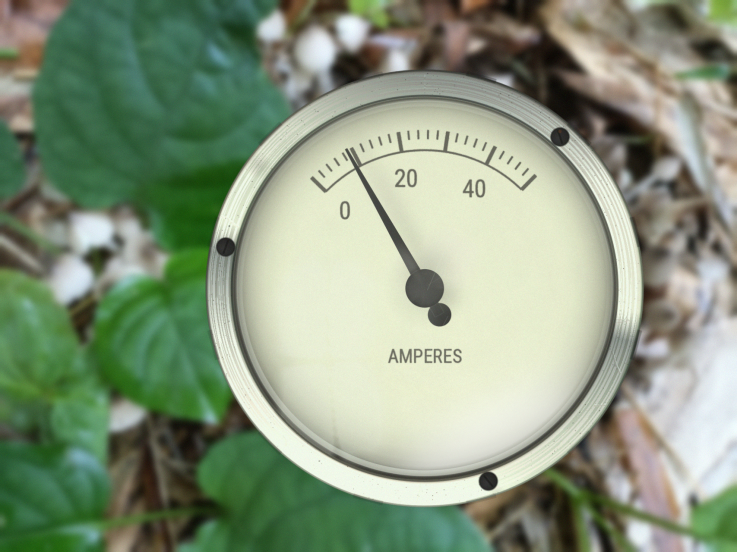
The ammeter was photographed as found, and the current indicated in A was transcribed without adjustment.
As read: 9 A
